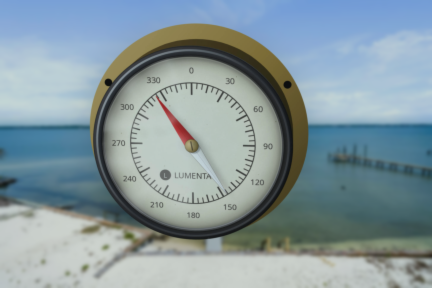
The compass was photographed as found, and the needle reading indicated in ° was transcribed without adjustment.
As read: 325 °
